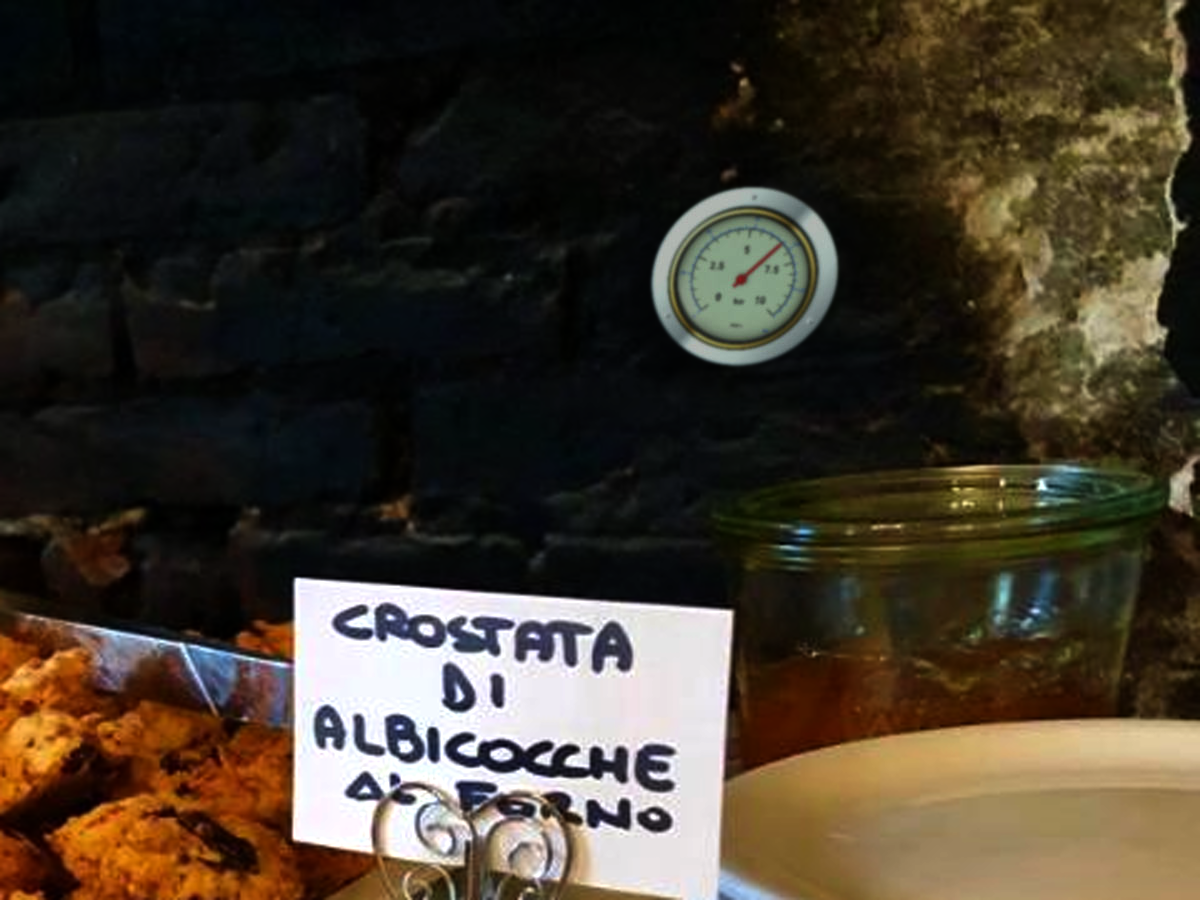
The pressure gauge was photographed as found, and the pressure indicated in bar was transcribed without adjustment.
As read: 6.5 bar
